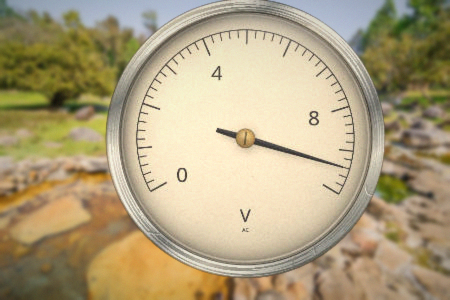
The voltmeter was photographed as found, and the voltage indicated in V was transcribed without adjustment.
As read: 9.4 V
